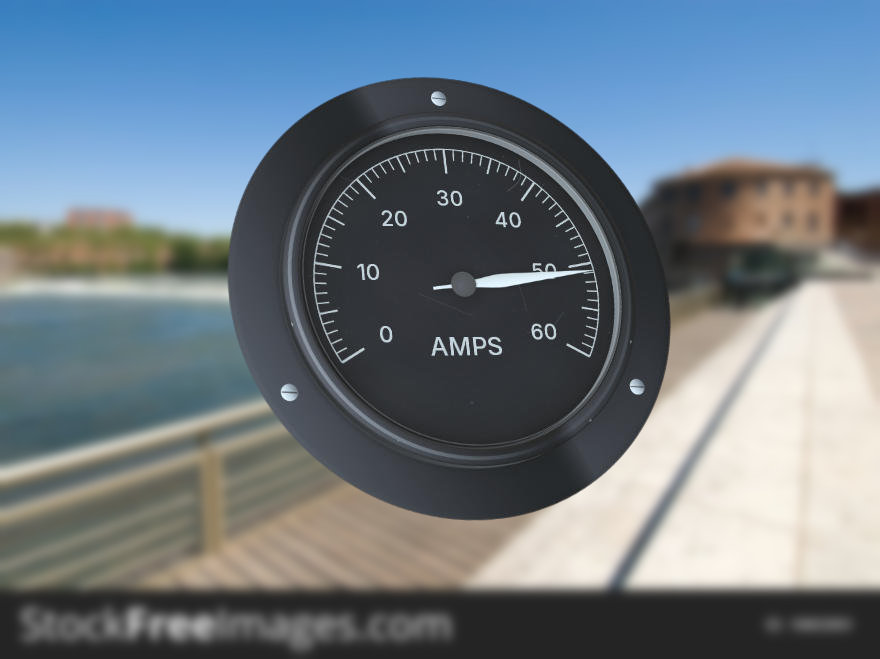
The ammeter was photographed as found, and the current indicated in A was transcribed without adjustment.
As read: 51 A
